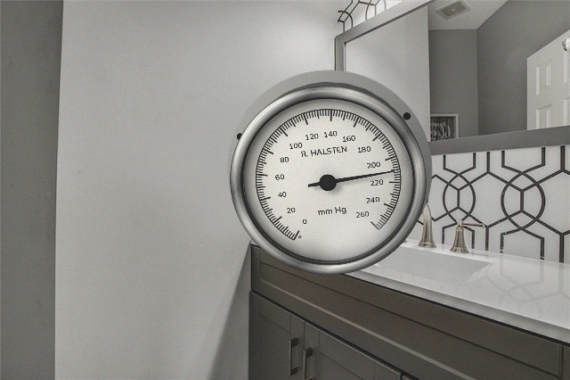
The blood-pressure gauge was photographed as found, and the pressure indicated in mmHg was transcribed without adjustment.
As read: 210 mmHg
